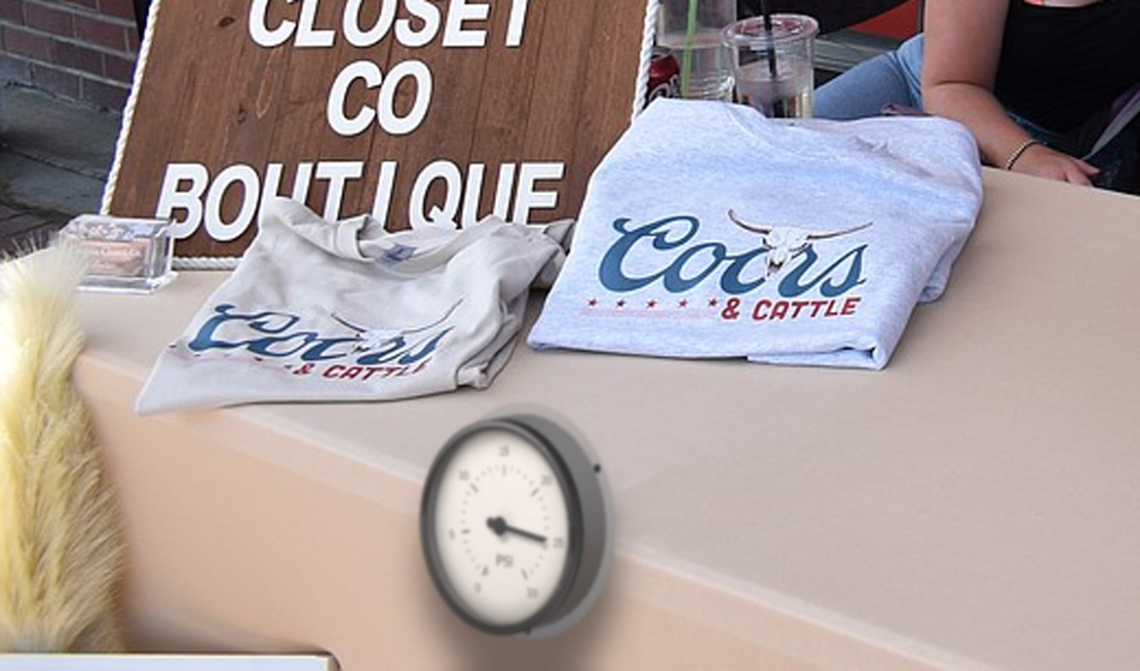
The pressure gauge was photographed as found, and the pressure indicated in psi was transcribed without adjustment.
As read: 25 psi
